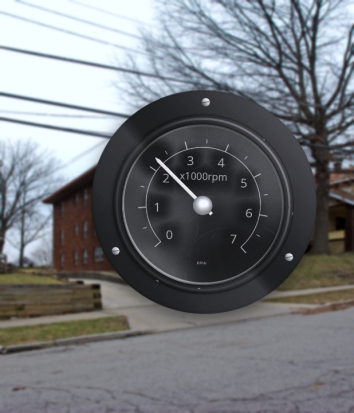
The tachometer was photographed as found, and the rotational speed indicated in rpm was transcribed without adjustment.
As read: 2250 rpm
